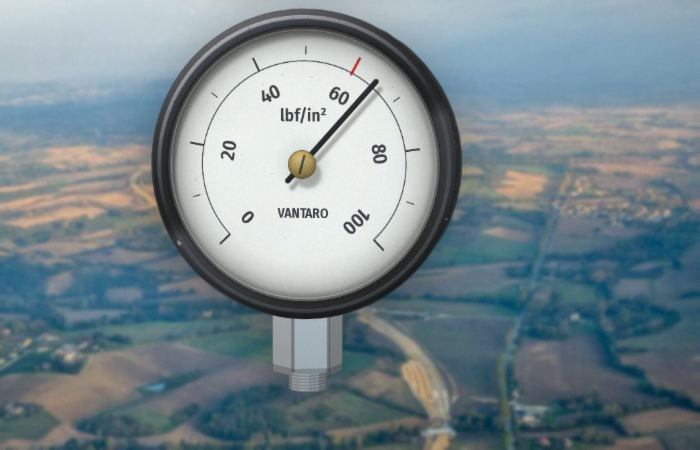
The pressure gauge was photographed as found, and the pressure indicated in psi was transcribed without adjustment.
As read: 65 psi
